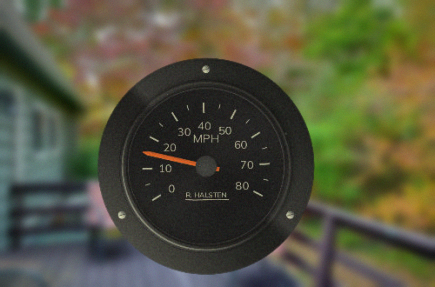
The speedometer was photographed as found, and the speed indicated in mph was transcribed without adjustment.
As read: 15 mph
